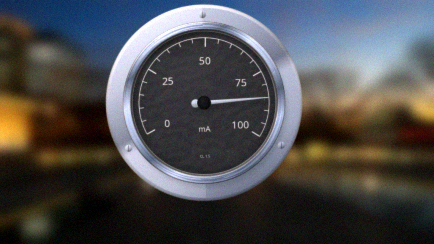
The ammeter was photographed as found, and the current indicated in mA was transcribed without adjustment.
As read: 85 mA
